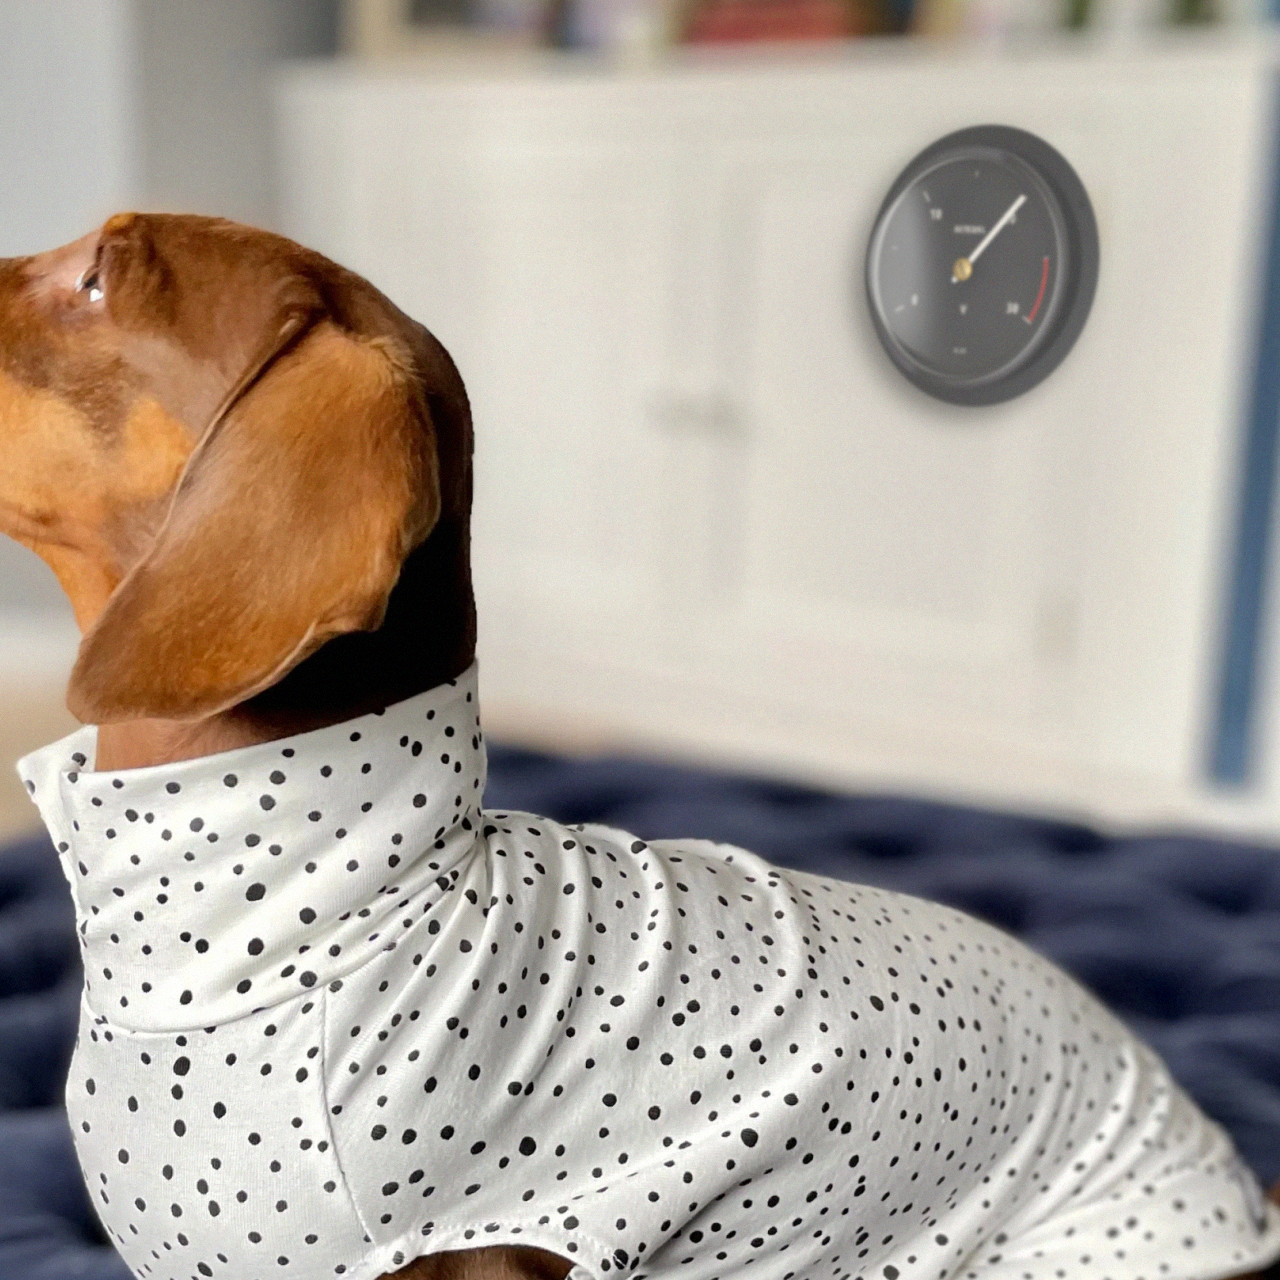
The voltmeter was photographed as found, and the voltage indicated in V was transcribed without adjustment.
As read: 20 V
